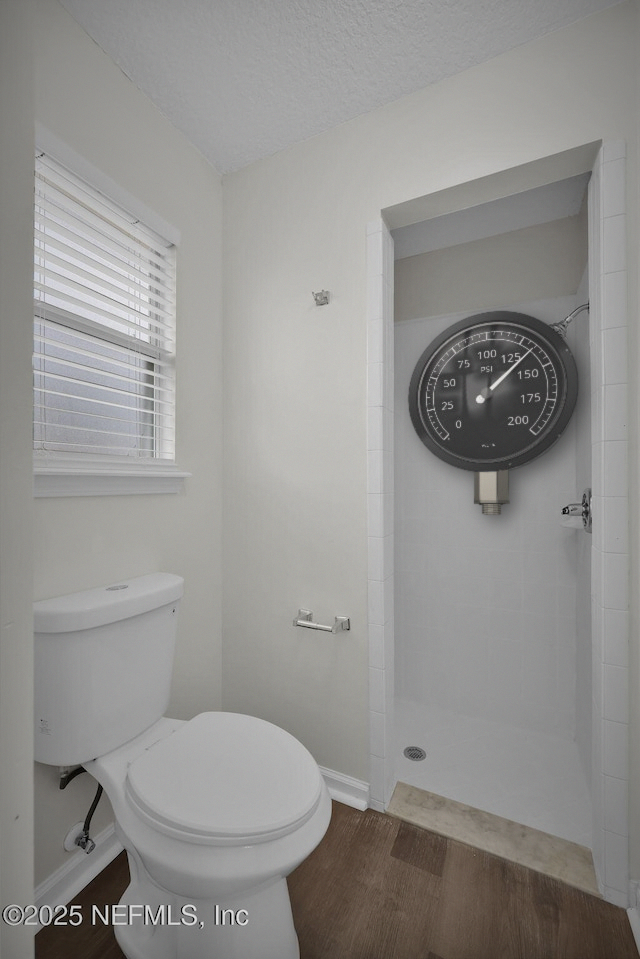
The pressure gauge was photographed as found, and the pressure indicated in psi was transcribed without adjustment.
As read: 135 psi
